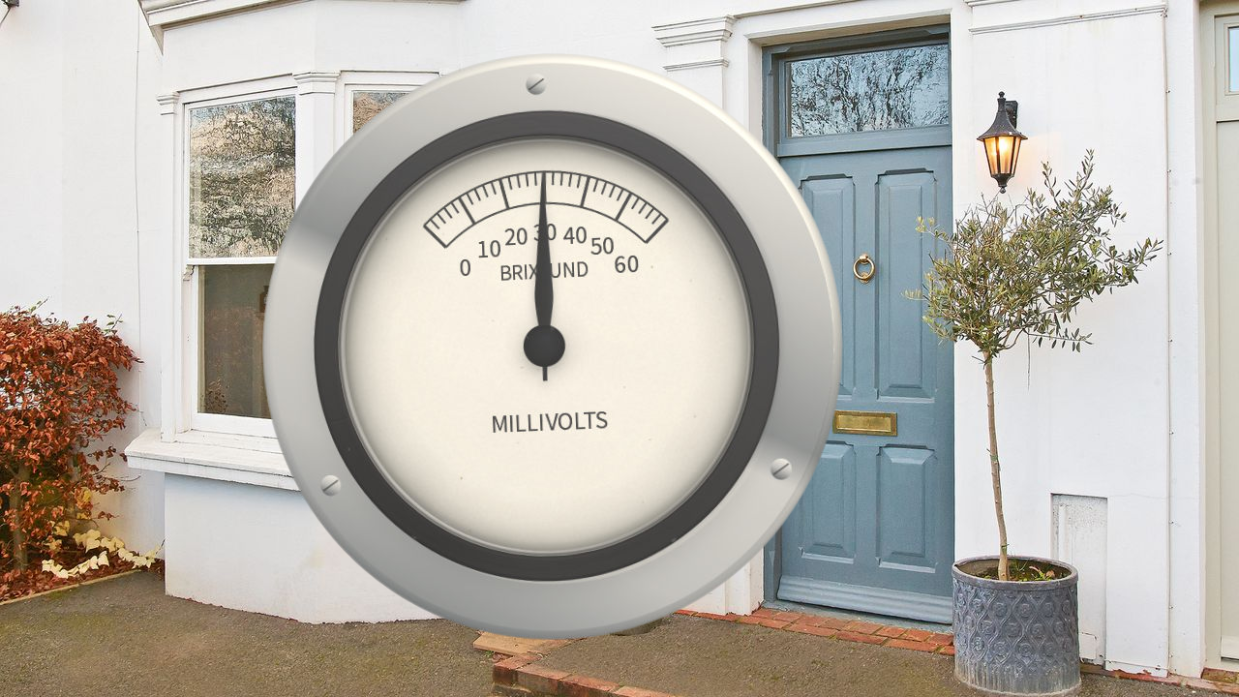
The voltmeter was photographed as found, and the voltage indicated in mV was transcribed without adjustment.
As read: 30 mV
